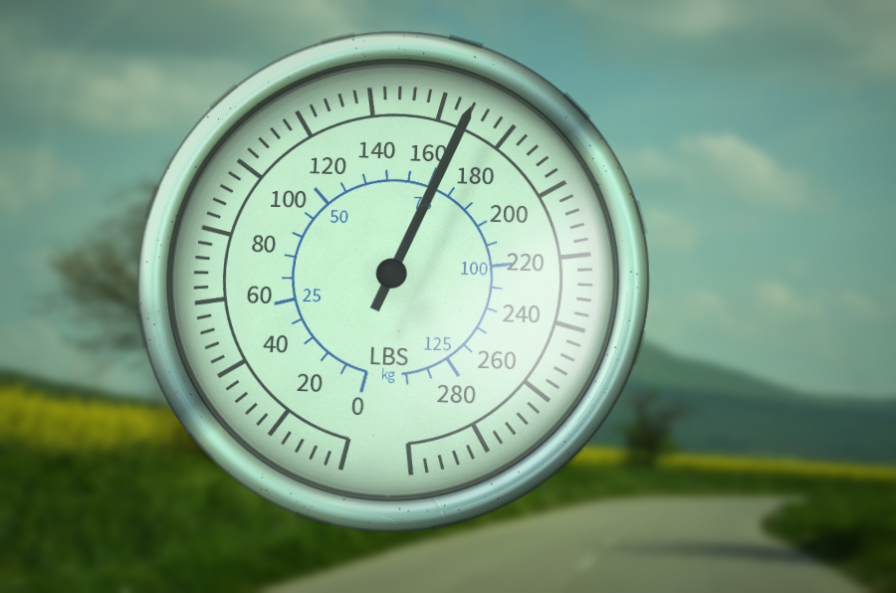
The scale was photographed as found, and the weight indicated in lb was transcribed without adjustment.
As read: 168 lb
